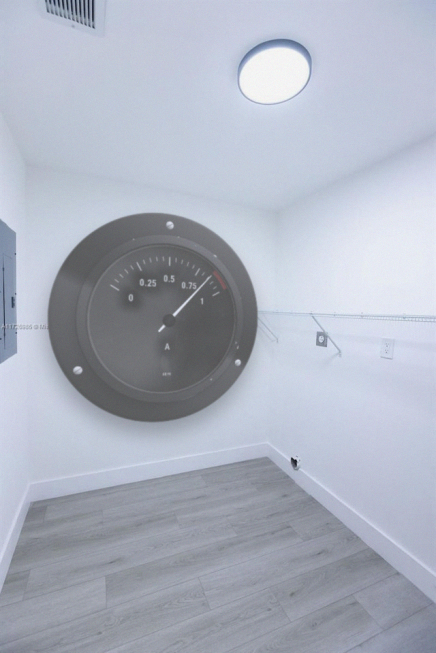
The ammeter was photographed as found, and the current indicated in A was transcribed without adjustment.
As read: 0.85 A
